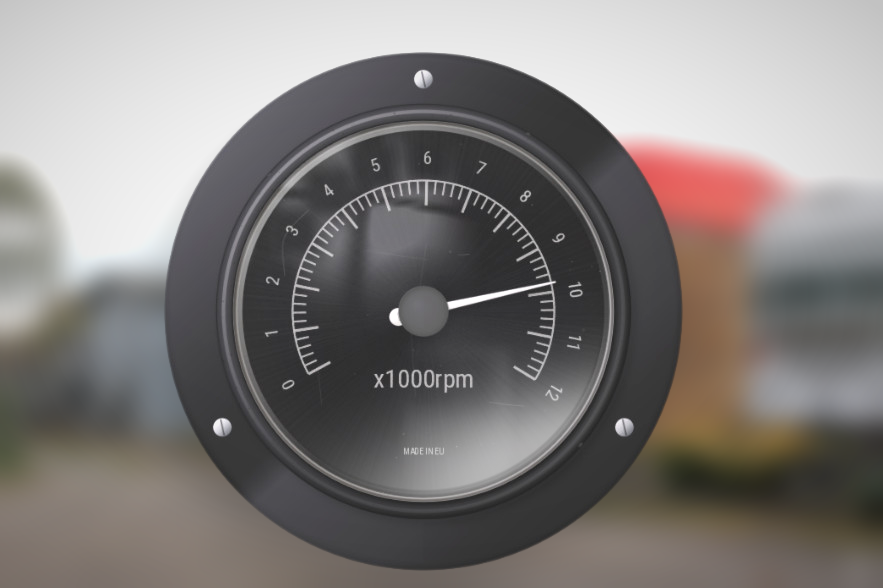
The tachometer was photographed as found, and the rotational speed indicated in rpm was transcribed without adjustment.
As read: 9800 rpm
